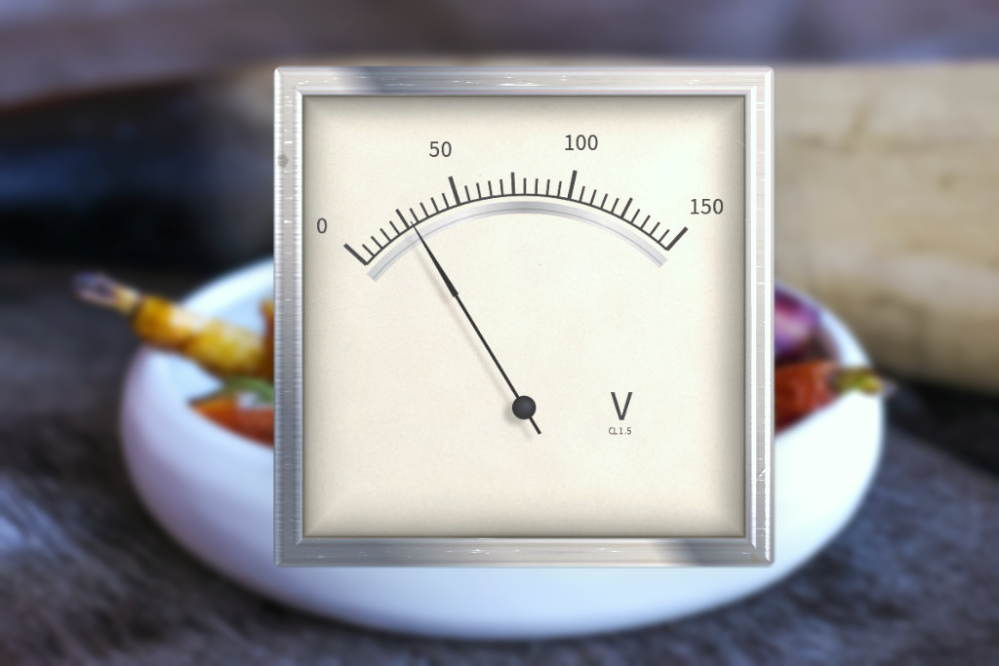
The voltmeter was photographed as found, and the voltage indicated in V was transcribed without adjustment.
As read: 27.5 V
